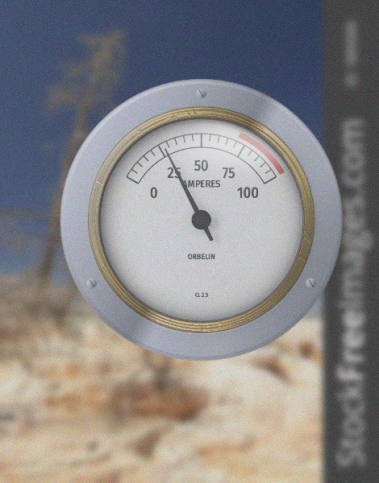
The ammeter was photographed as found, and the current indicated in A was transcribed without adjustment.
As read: 27.5 A
